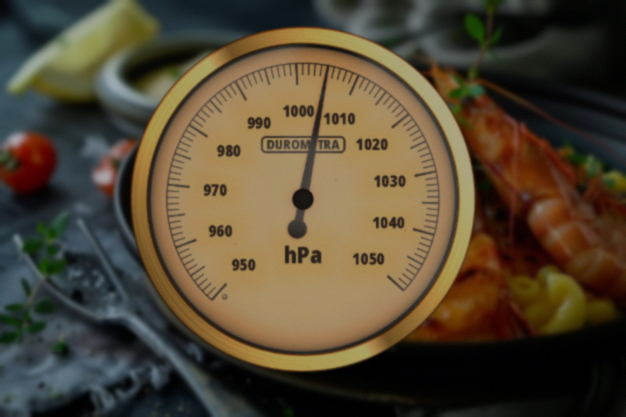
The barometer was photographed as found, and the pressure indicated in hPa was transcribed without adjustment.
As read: 1005 hPa
